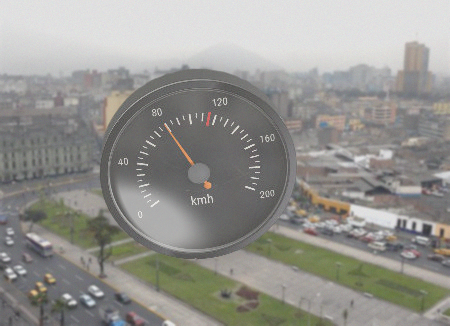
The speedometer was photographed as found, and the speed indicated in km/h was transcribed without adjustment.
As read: 80 km/h
